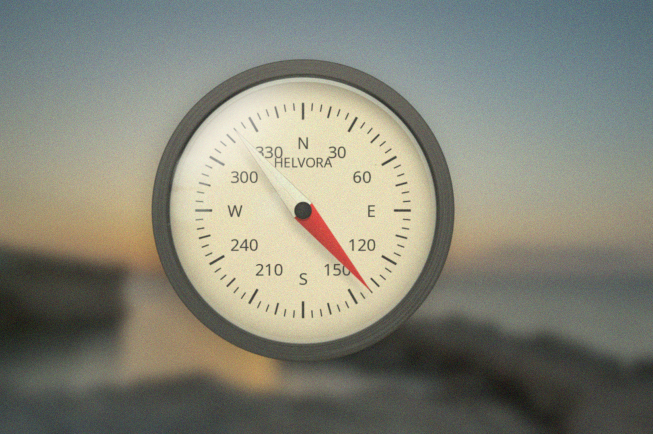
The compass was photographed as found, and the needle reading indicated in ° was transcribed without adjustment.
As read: 140 °
